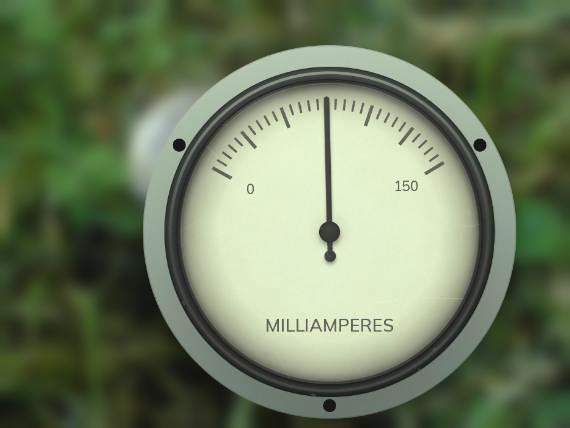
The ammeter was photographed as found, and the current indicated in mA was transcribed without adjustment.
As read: 75 mA
